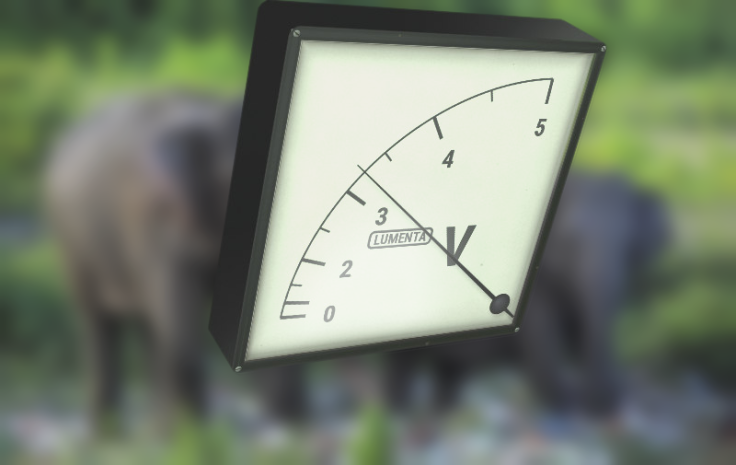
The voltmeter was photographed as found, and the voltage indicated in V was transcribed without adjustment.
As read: 3.25 V
